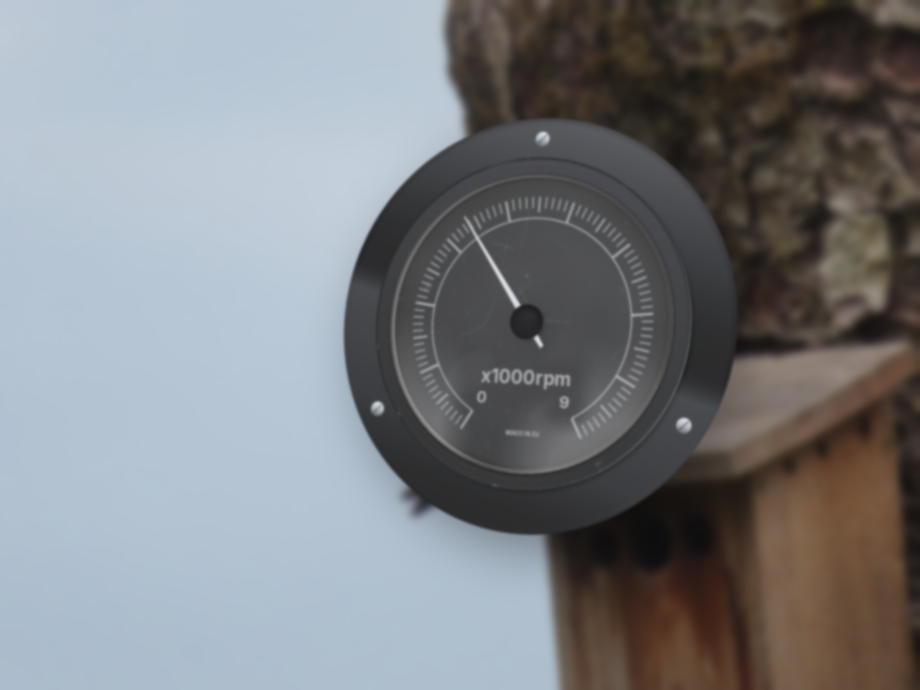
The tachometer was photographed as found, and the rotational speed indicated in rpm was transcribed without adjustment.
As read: 3400 rpm
